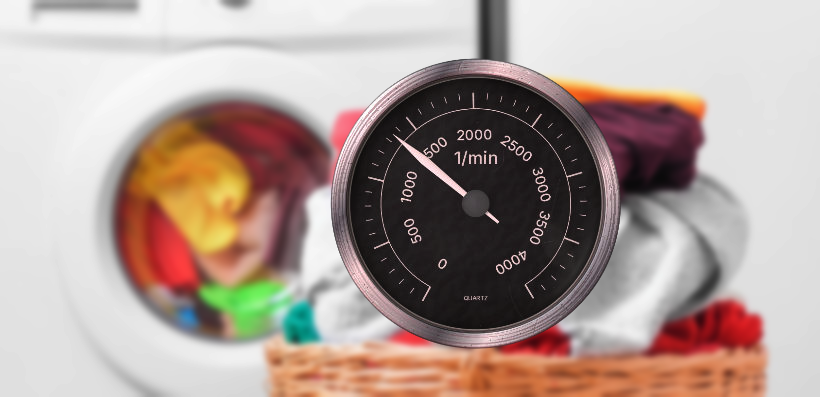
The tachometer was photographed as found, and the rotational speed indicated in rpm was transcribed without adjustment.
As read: 1350 rpm
